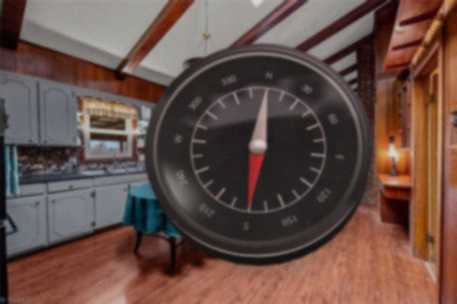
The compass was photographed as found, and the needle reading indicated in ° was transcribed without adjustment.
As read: 180 °
